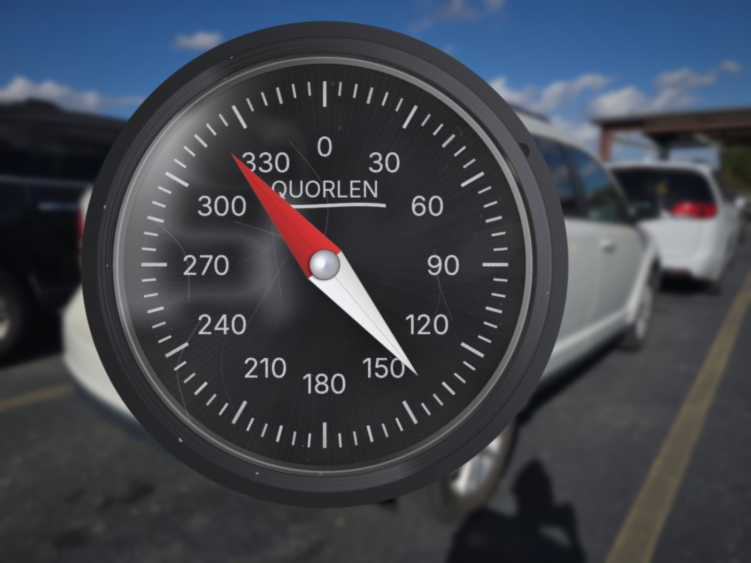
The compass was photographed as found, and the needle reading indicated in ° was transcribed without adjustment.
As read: 320 °
